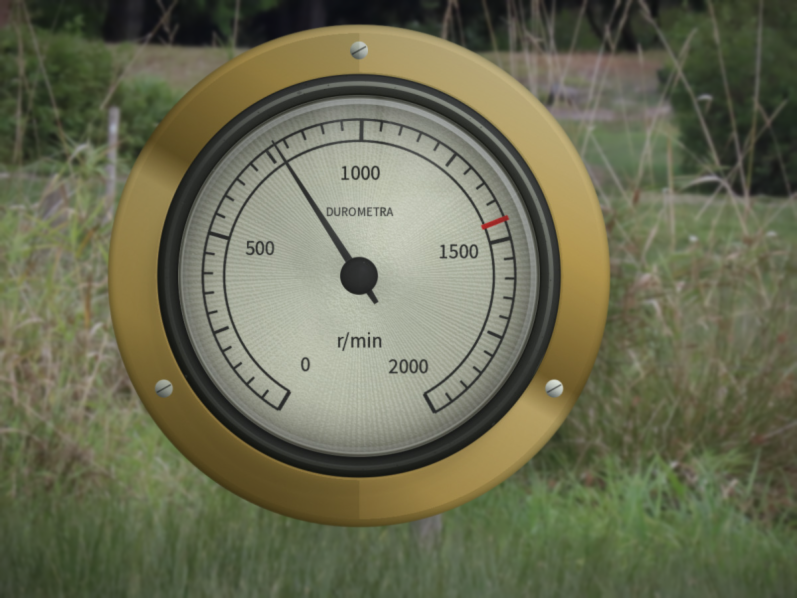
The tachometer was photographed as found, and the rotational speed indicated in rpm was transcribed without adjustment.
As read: 775 rpm
